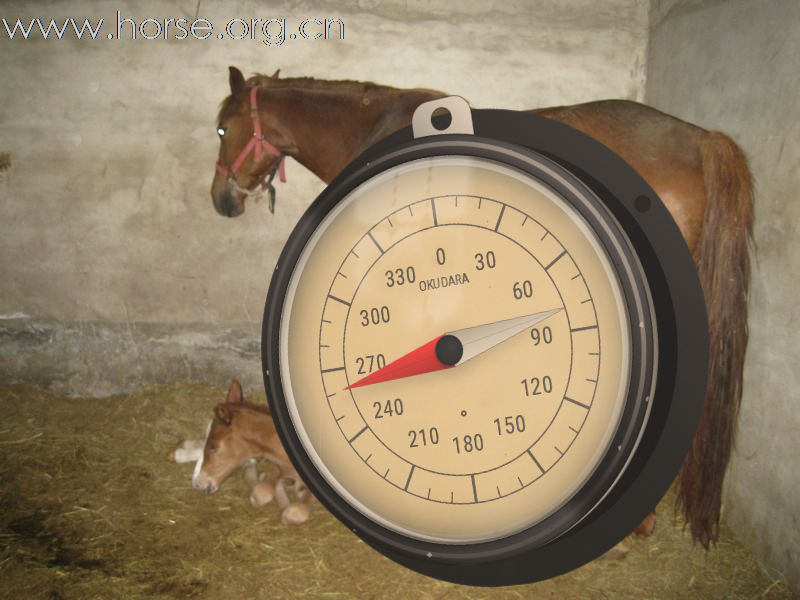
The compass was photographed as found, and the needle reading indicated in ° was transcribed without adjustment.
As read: 260 °
